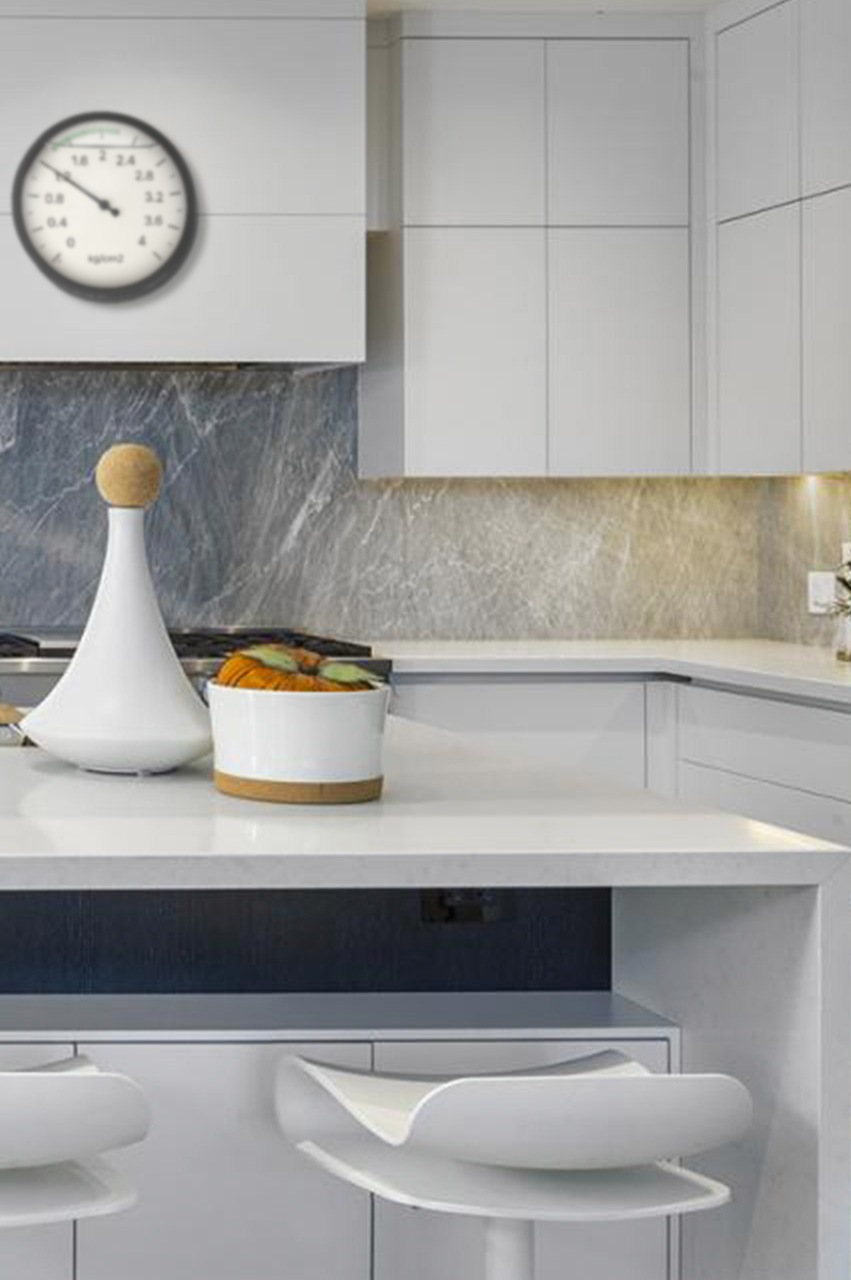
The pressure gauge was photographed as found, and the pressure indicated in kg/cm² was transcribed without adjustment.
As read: 1.2 kg/cm²
